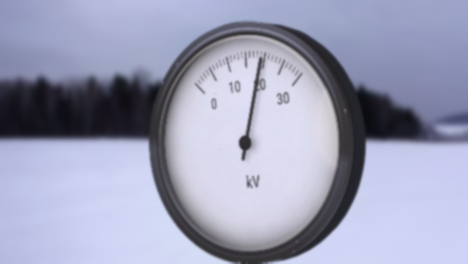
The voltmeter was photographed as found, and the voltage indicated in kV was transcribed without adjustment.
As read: 20 kV
